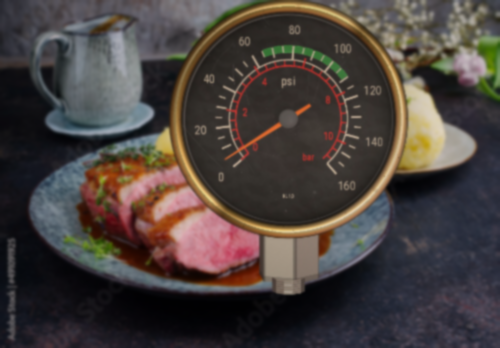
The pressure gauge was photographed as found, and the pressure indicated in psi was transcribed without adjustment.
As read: 5 psi
